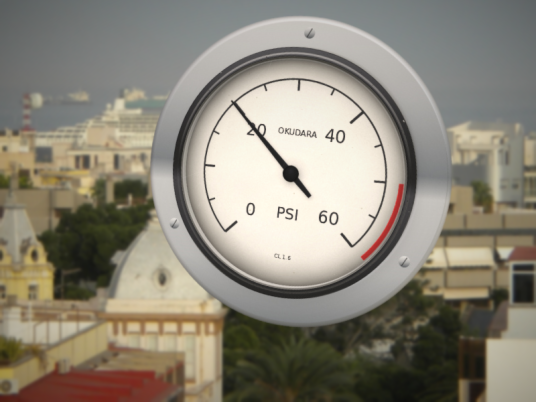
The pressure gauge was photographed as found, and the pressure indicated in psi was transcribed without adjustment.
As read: 20 psi
